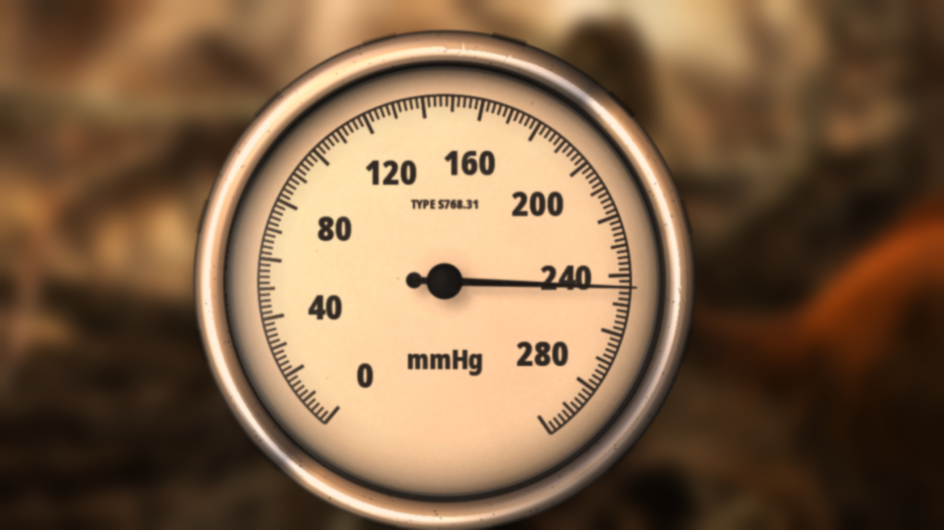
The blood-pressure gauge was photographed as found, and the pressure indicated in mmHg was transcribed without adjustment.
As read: 244 mmHg
